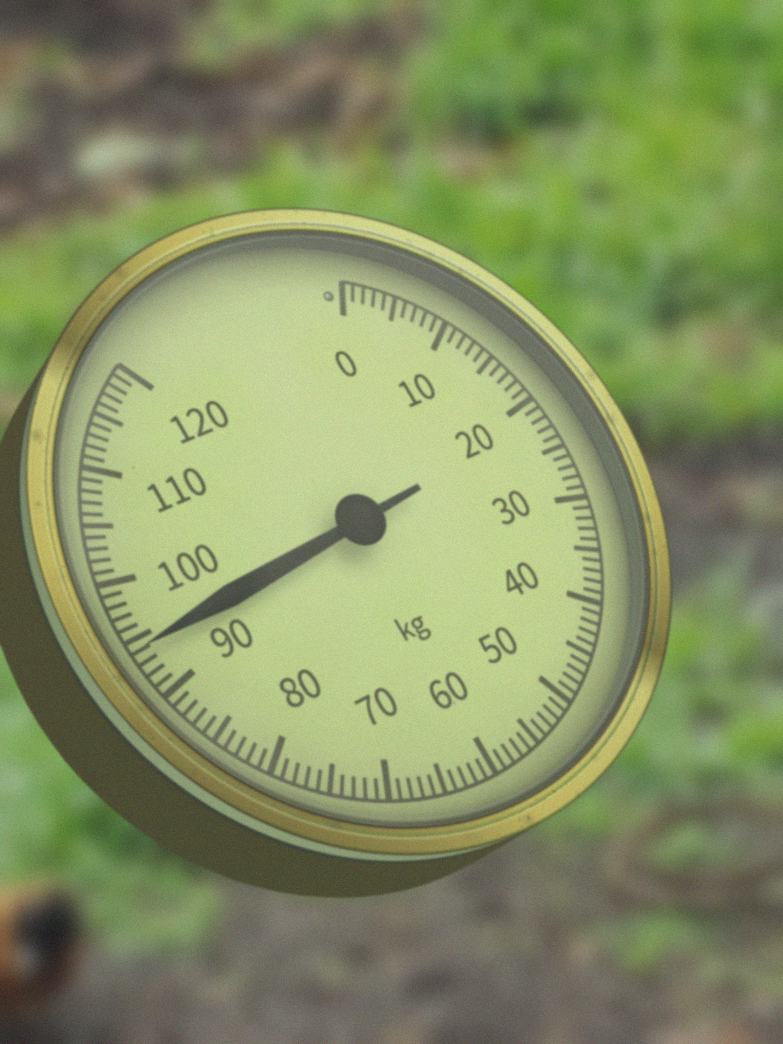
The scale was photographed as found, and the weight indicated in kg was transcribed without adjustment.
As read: 94 kg
